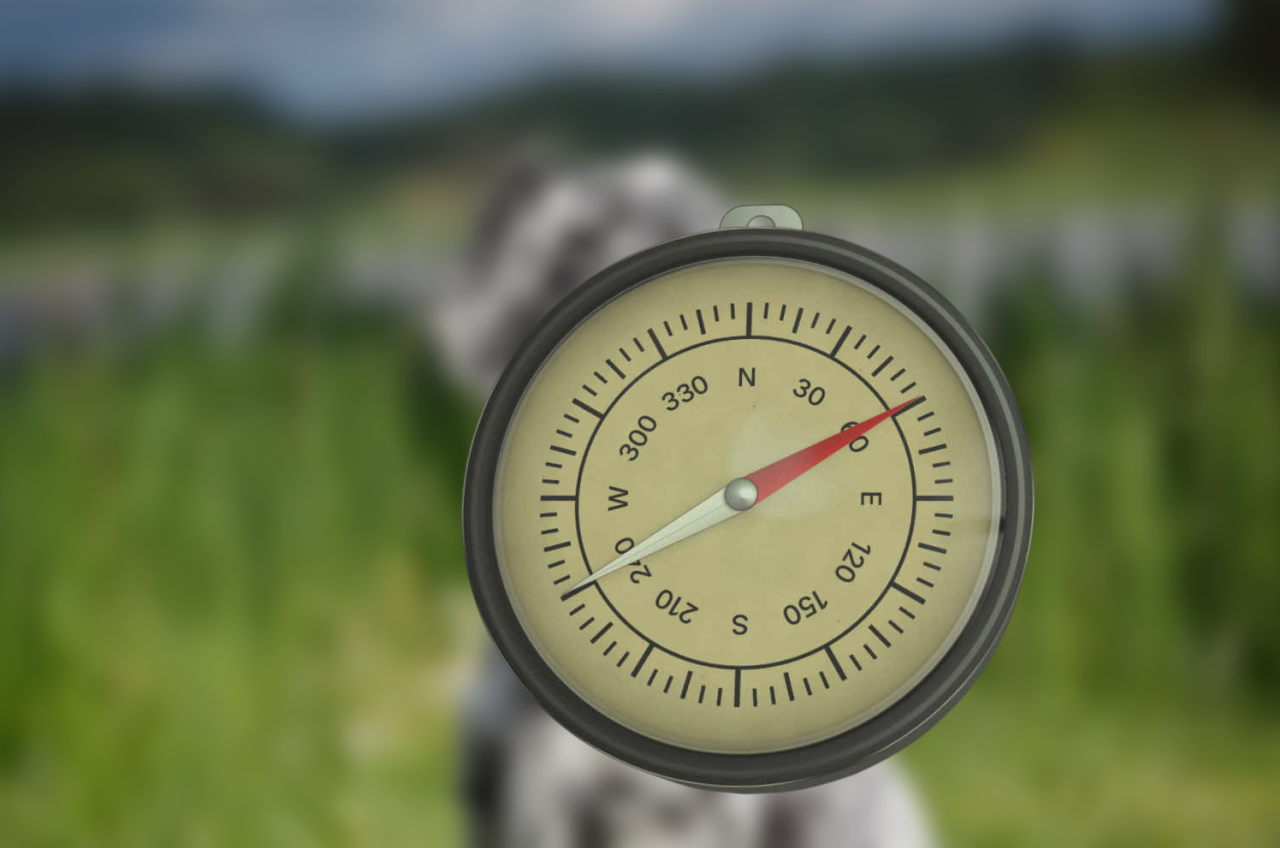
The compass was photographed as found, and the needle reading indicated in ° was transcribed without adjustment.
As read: 60 °
